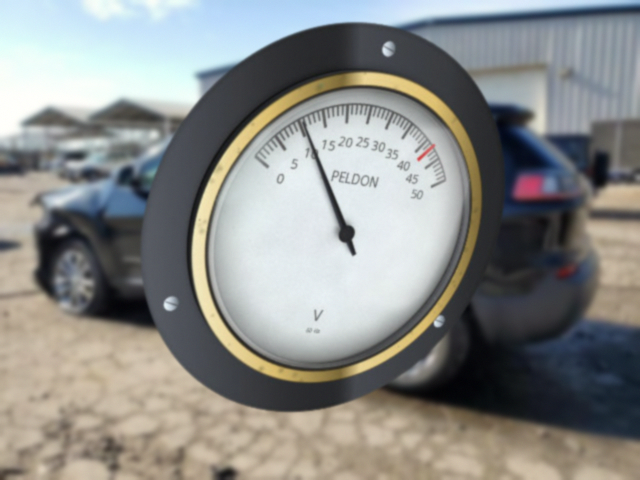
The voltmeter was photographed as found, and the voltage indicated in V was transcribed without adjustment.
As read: 10 V
